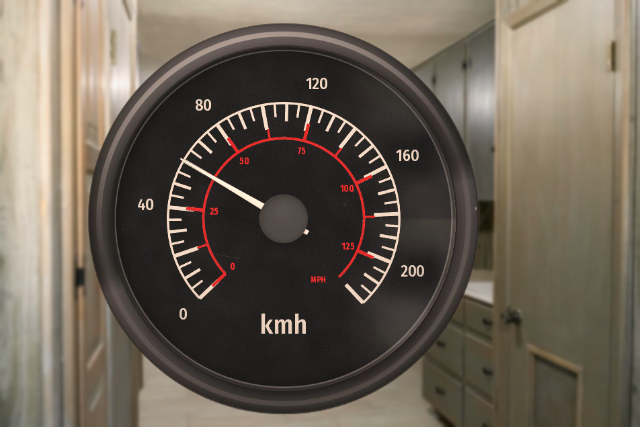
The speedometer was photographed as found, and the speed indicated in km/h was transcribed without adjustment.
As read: 60 km/h
